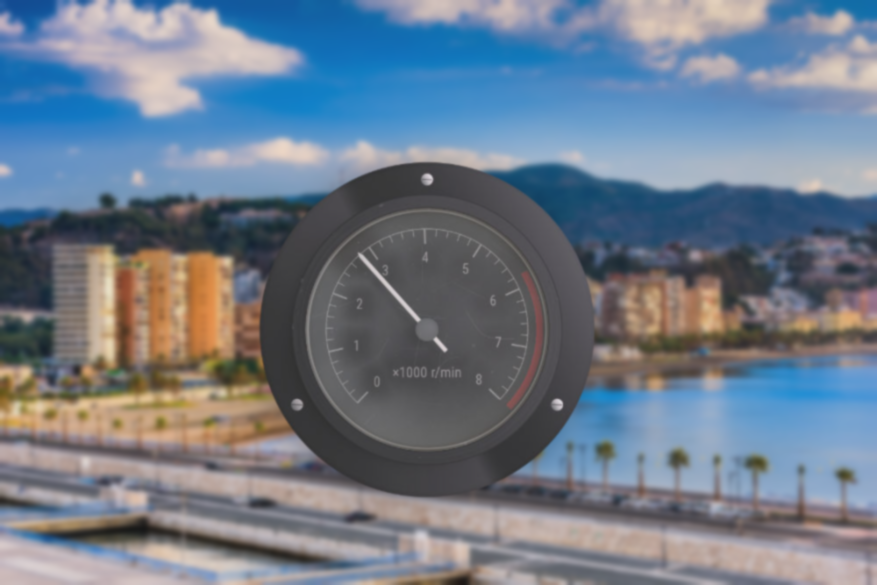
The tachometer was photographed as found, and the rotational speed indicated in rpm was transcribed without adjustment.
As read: 2800 rpm
